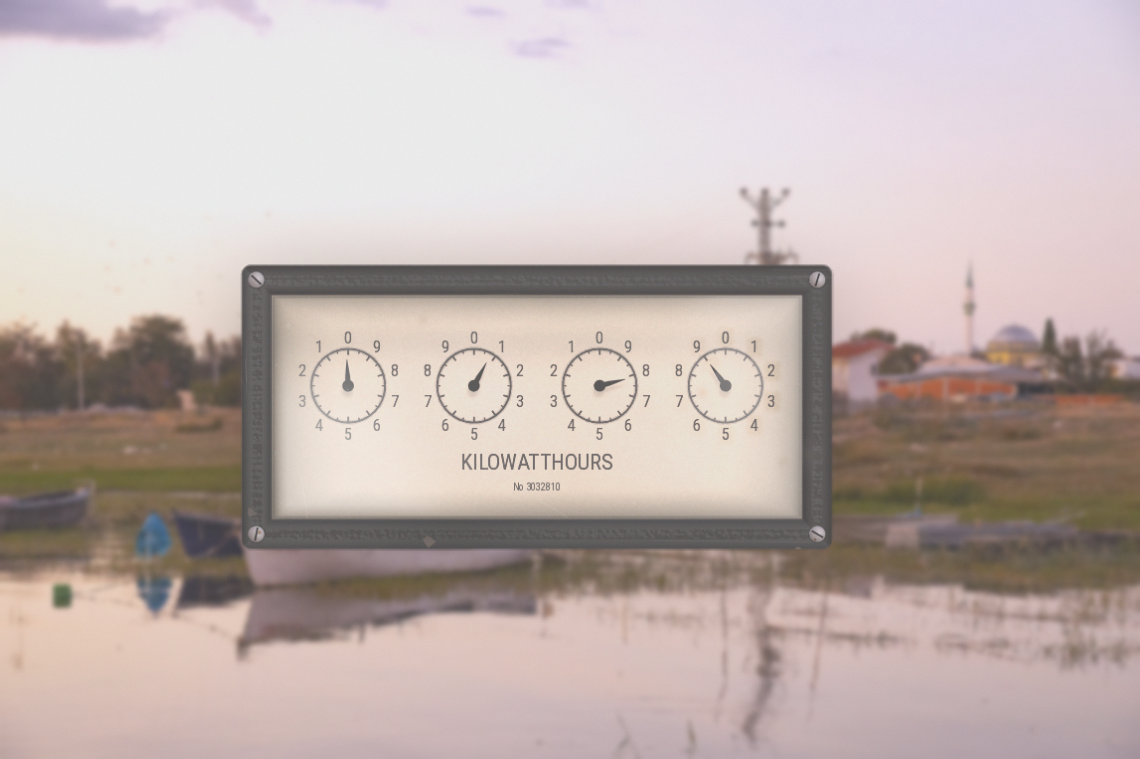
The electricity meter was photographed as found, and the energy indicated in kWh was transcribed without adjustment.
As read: 79 kWh
